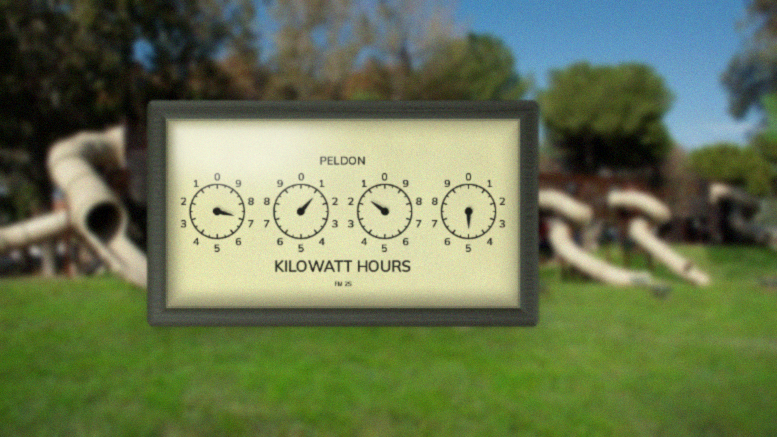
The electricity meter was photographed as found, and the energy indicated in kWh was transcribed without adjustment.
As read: 7115 kWh
